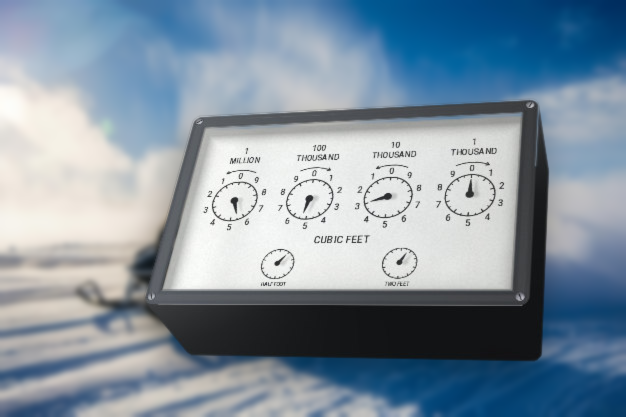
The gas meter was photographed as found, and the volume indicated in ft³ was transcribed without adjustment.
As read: 553000 ft³
